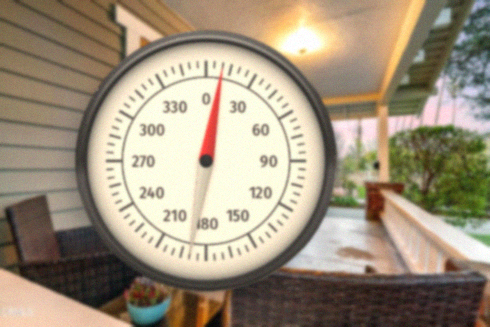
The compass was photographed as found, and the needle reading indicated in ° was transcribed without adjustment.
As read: 10 °
